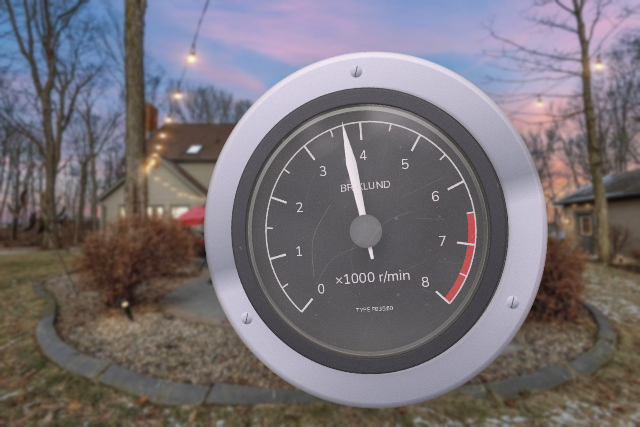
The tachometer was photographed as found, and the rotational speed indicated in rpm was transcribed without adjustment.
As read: 3750 rpm
